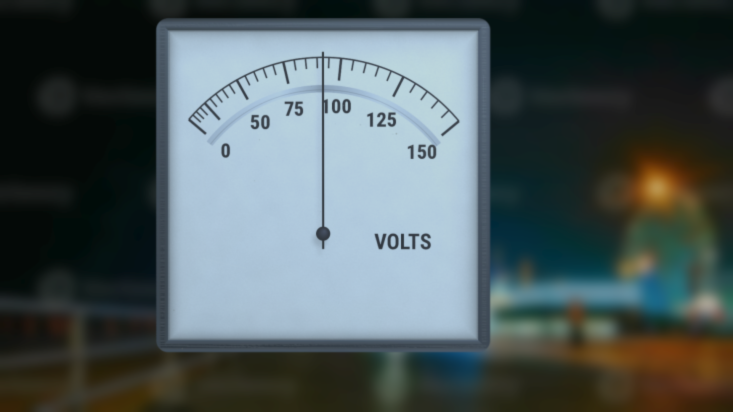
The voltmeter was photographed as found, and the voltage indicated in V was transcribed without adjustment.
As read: 92.5 V
